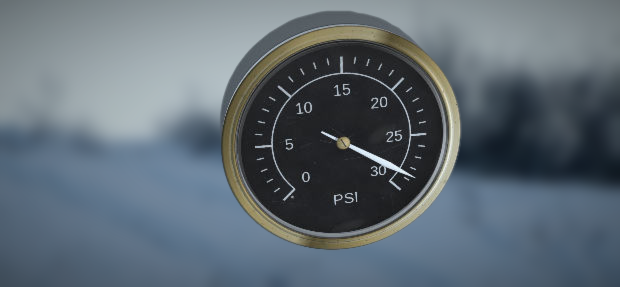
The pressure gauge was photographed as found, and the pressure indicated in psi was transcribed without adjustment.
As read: 28.5 psi
